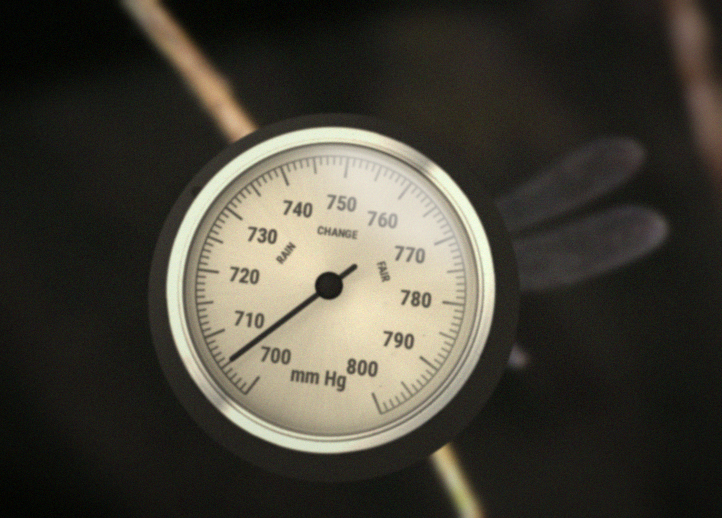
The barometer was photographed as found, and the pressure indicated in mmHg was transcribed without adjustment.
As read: 705 mmHg
